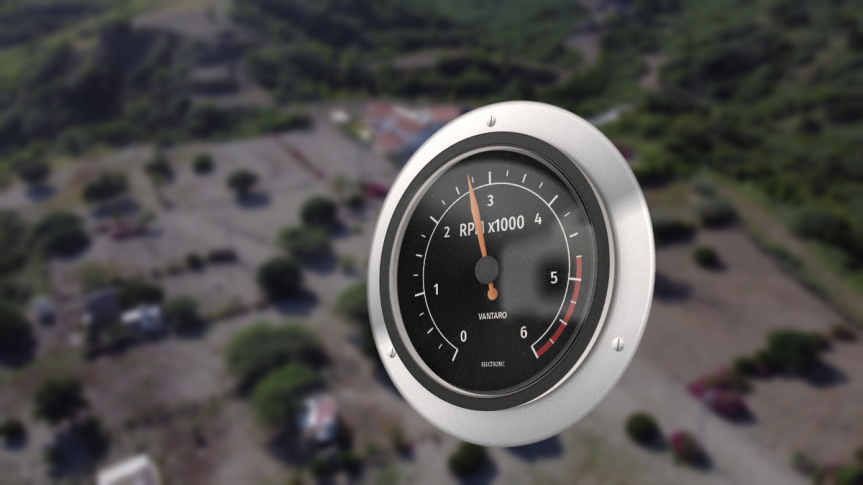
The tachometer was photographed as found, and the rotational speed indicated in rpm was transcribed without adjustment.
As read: 2750 rpm
